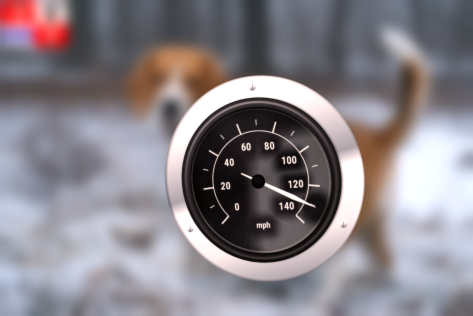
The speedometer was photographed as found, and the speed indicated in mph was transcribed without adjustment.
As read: 130 mph
